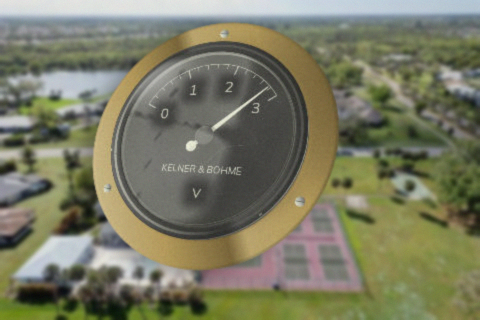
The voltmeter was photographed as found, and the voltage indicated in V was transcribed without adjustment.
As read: 2.8 V
